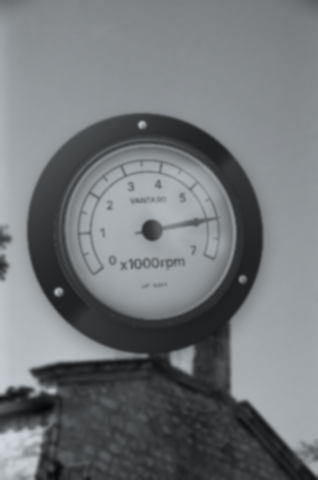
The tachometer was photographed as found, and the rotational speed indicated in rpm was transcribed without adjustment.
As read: 6000 rpm
